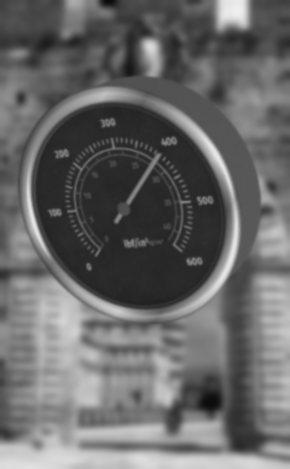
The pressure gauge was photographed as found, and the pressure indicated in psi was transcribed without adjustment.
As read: 400 psi
